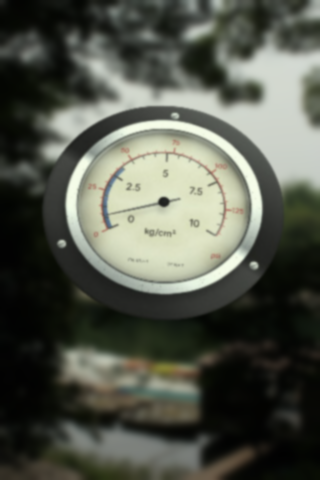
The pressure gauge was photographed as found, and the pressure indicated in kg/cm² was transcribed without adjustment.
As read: 0.5 kg/cm²
